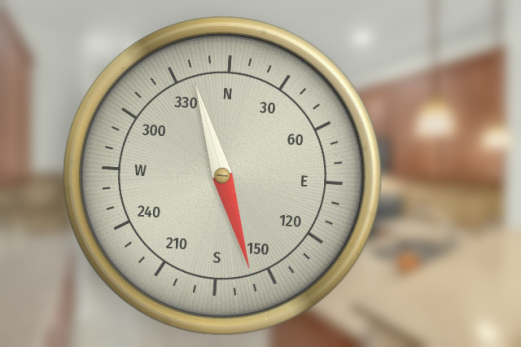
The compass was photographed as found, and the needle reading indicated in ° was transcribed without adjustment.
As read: 160 °
